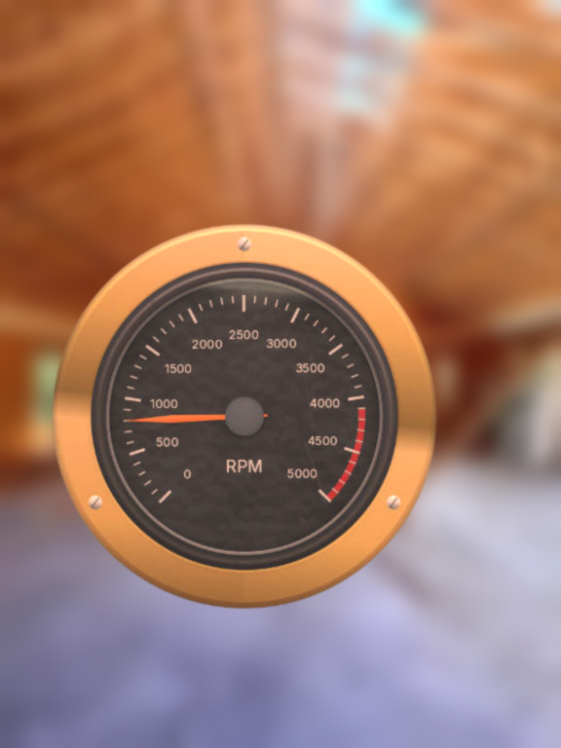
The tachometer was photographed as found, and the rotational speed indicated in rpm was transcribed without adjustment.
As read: 800 rpm
